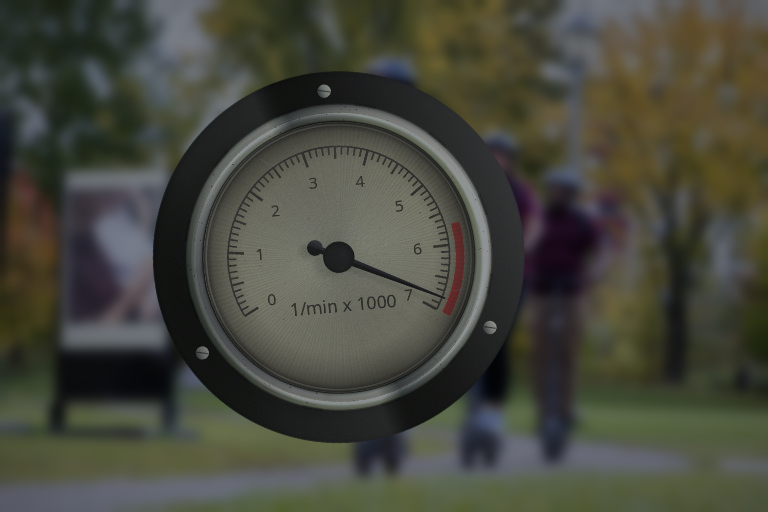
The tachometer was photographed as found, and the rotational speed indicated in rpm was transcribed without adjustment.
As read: 6800 rpm
